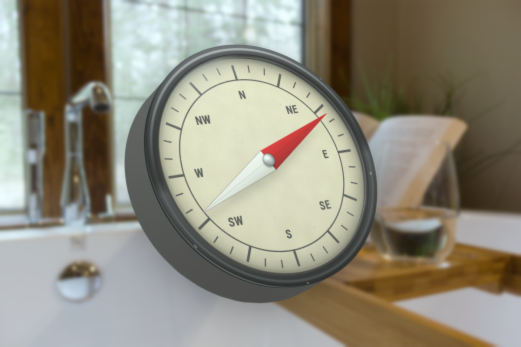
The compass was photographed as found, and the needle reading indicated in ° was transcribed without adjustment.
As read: 65 °
